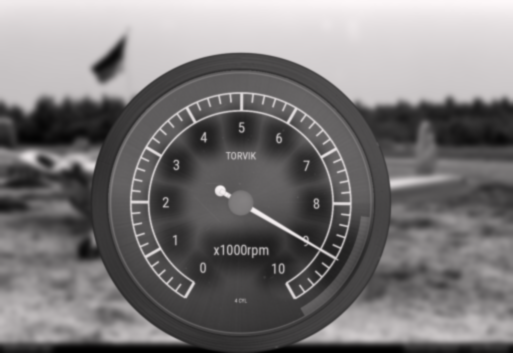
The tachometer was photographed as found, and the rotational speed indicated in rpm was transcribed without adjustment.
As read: 9000 rpm
